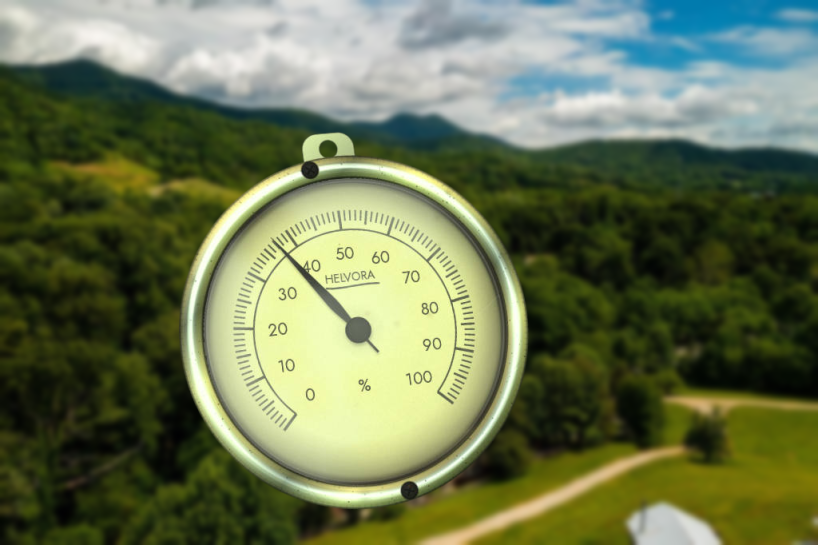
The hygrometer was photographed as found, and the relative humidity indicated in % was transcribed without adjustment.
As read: 37 %
